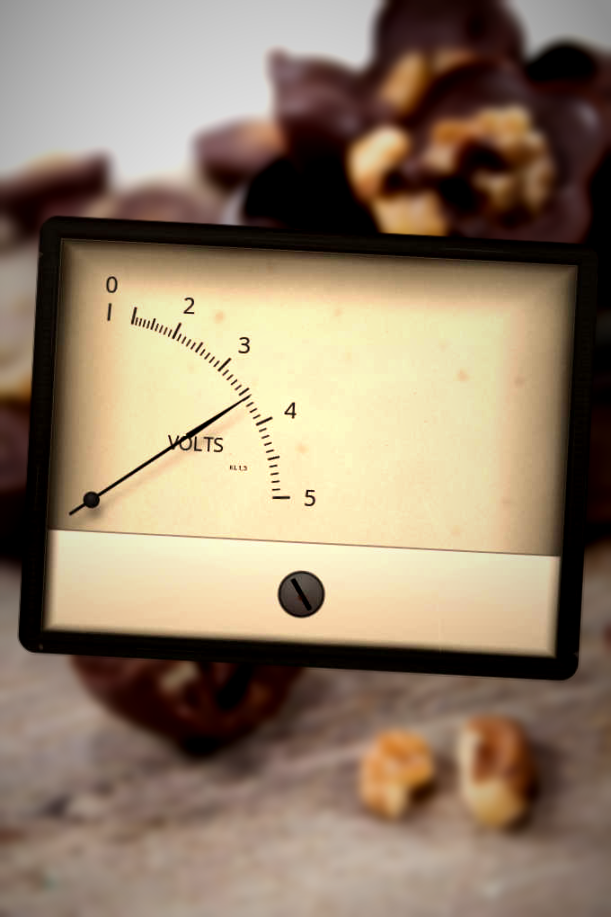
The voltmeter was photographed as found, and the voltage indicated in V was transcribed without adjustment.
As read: 3.6 V
